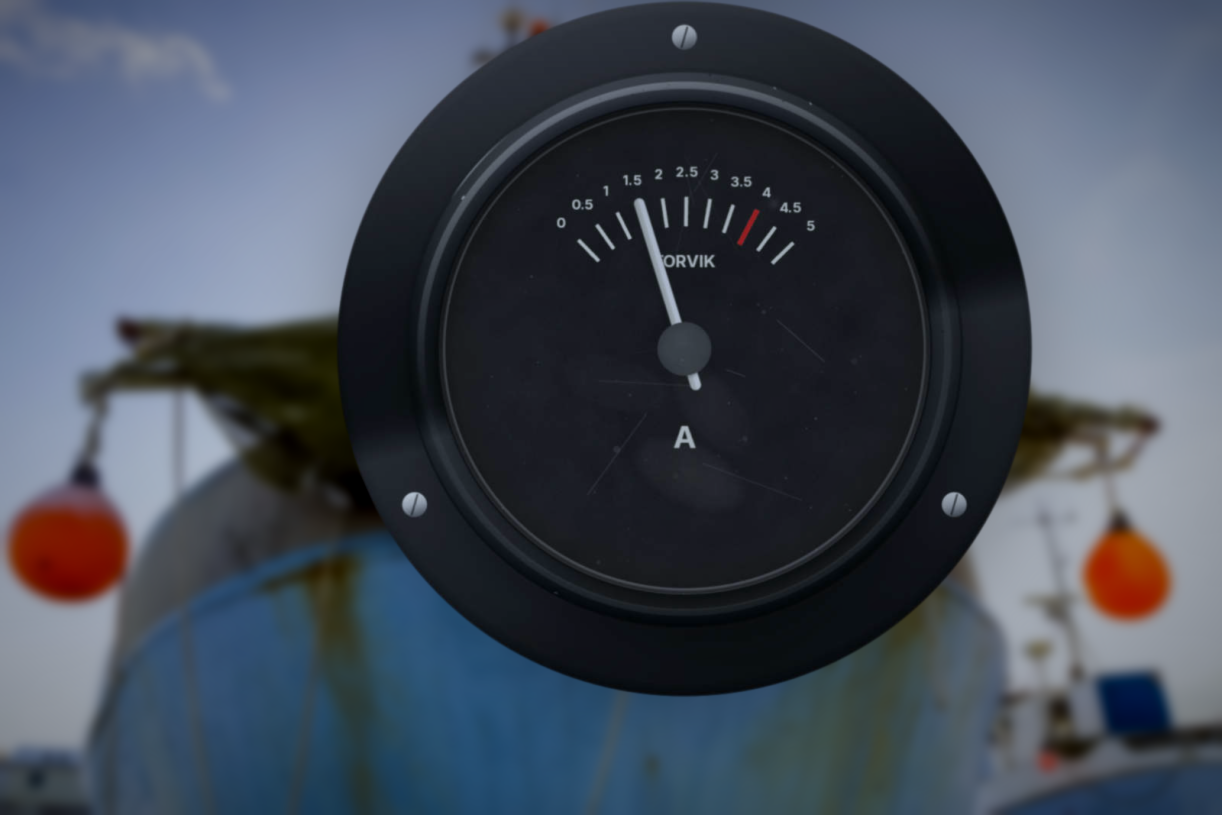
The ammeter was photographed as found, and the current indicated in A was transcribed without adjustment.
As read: 1.5 A
